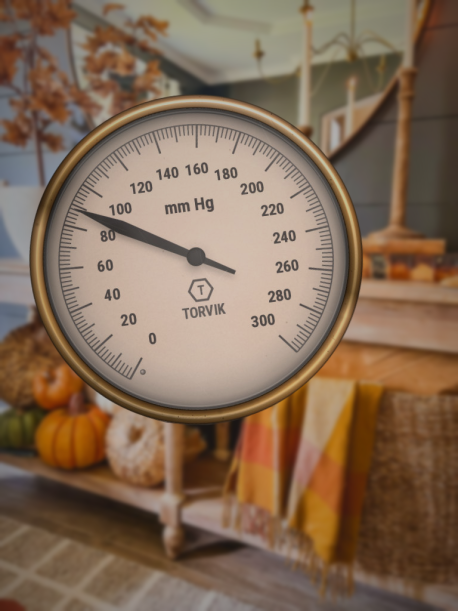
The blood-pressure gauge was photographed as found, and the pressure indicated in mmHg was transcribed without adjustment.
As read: 88 mmHg
